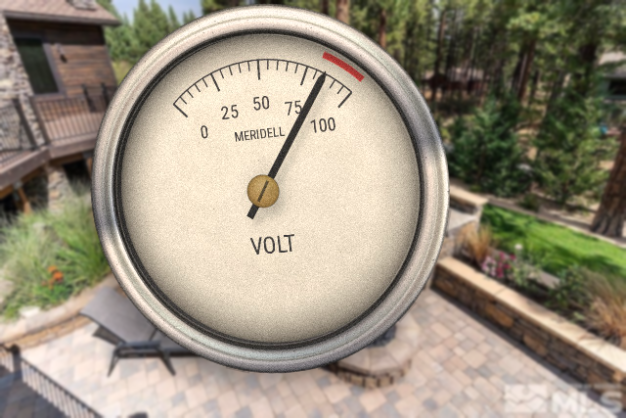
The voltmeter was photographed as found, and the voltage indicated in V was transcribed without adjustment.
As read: 85 V
